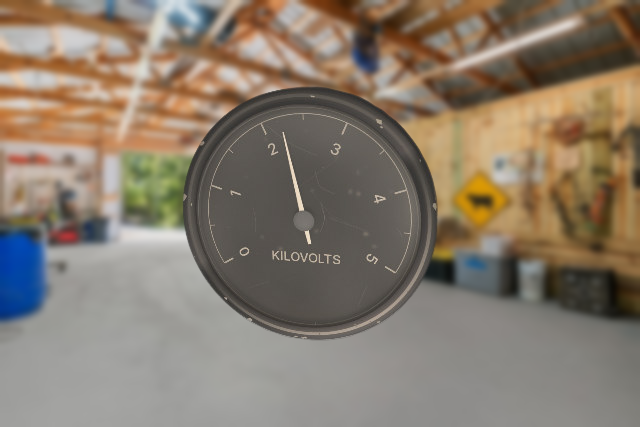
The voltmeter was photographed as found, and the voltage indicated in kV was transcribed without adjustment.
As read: 2.25 kV
